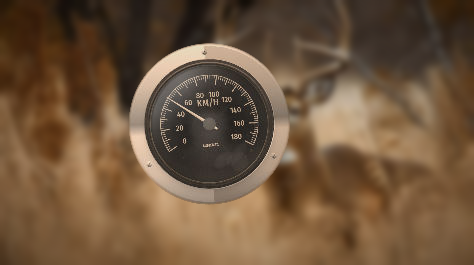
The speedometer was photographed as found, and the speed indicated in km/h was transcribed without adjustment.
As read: 50 km/h
